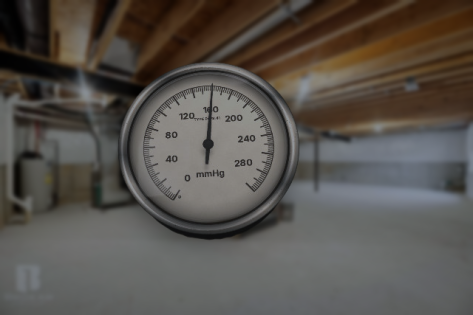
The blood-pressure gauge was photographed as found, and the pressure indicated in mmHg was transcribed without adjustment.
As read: 160 mmHg
